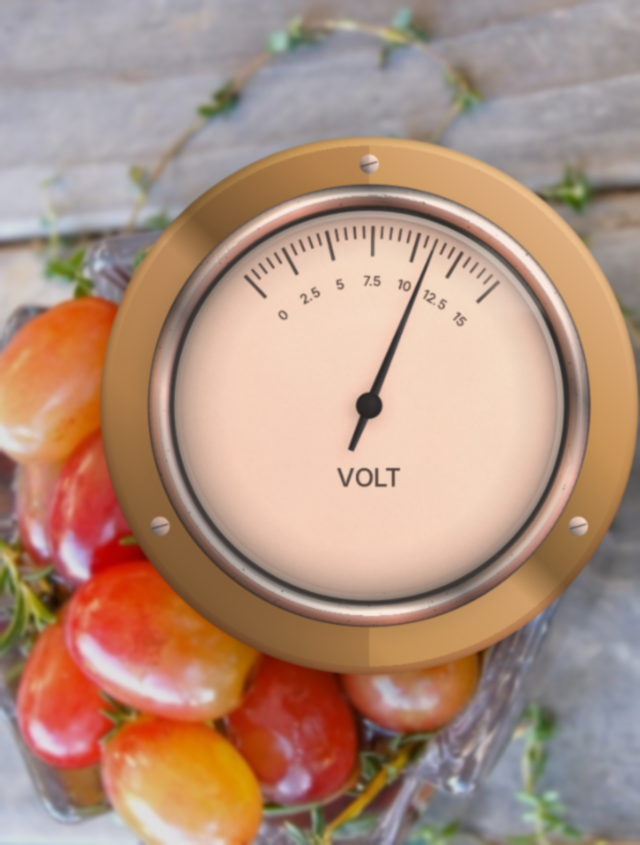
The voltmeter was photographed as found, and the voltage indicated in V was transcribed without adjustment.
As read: 11 V
